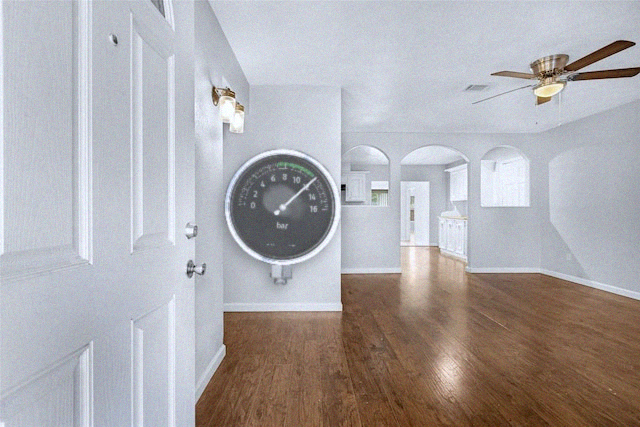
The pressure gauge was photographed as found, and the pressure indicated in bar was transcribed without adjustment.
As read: 12 bar
